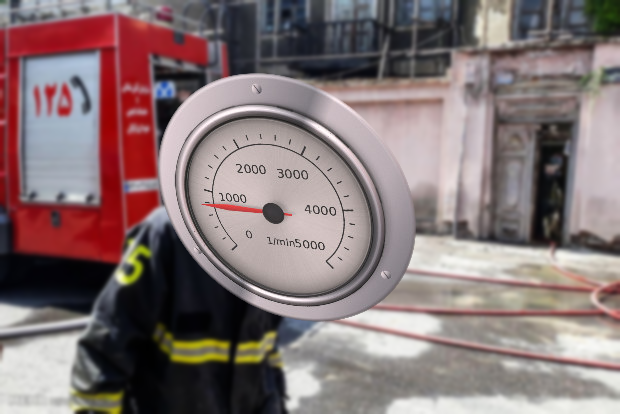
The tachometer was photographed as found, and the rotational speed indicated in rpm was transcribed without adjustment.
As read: 800 rpm
